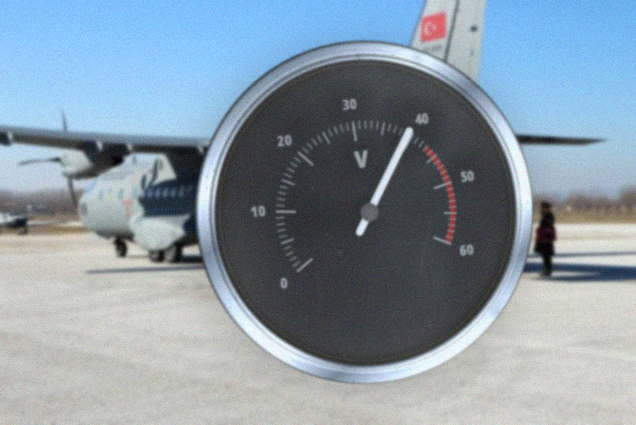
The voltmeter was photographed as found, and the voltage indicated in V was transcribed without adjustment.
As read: 39 V
